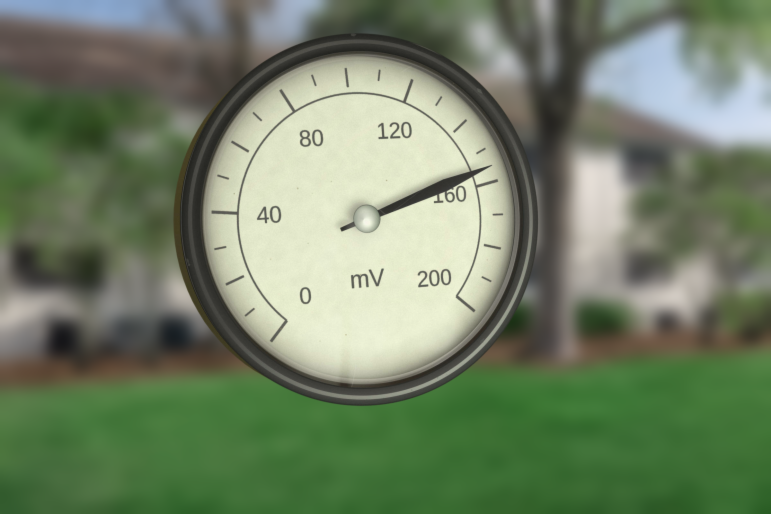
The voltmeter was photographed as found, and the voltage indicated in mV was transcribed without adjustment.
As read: 155 mV
